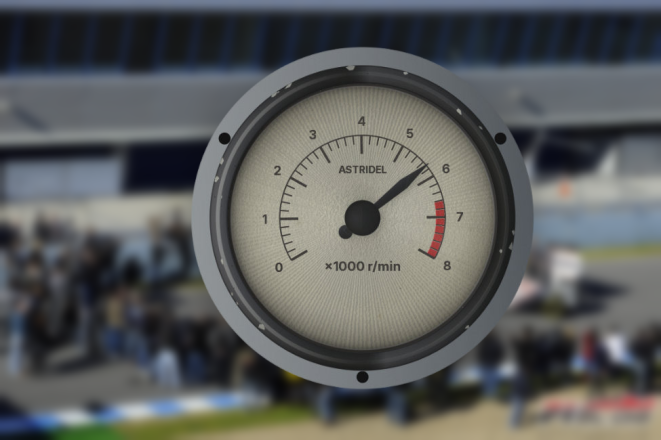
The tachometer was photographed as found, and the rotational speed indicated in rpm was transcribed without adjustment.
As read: 5700 rpm
